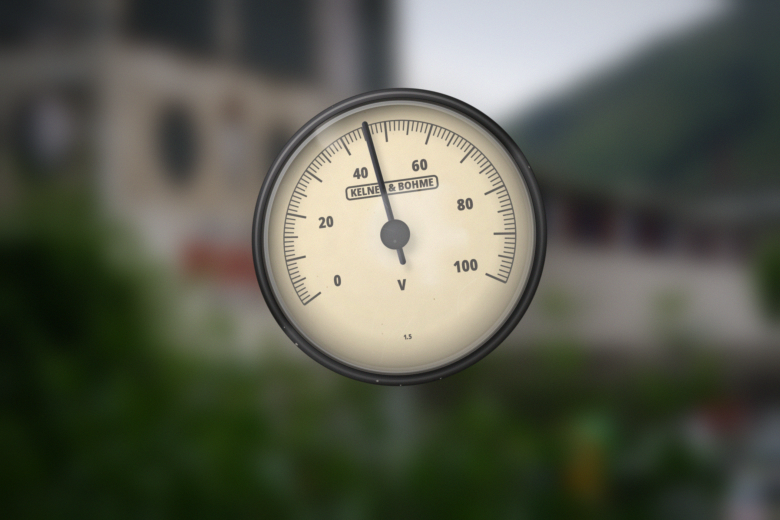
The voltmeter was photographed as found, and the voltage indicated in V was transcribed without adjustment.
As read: 46 V
